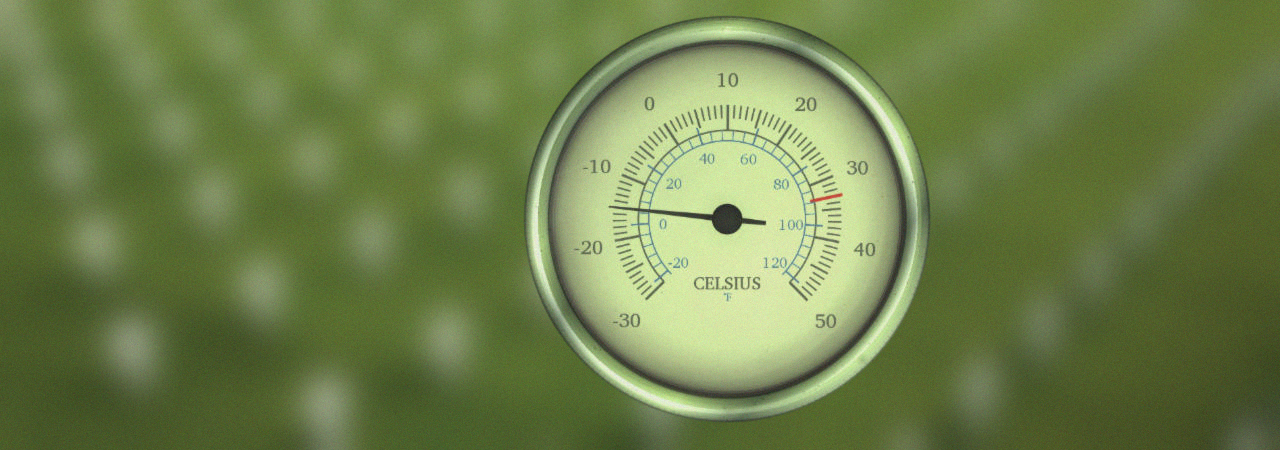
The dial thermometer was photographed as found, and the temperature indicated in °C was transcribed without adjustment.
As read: -15 °C
